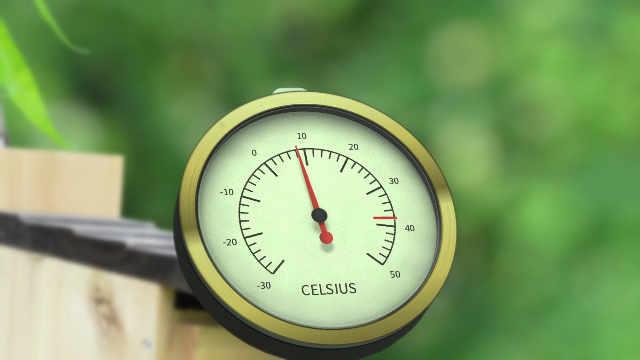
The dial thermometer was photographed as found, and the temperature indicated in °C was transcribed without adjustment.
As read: 8 °C
